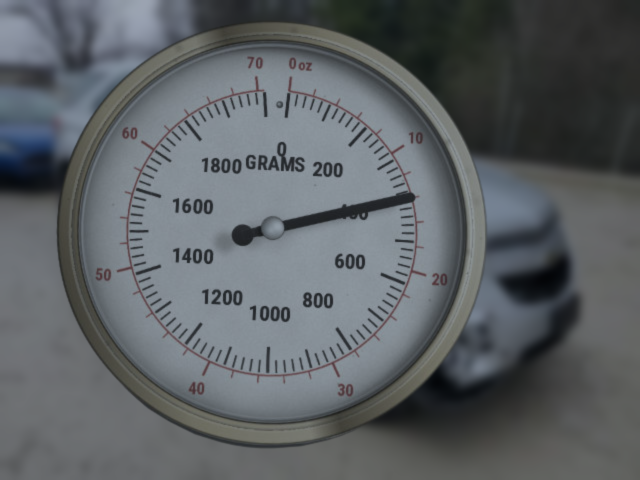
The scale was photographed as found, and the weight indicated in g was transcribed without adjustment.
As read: 400 g
